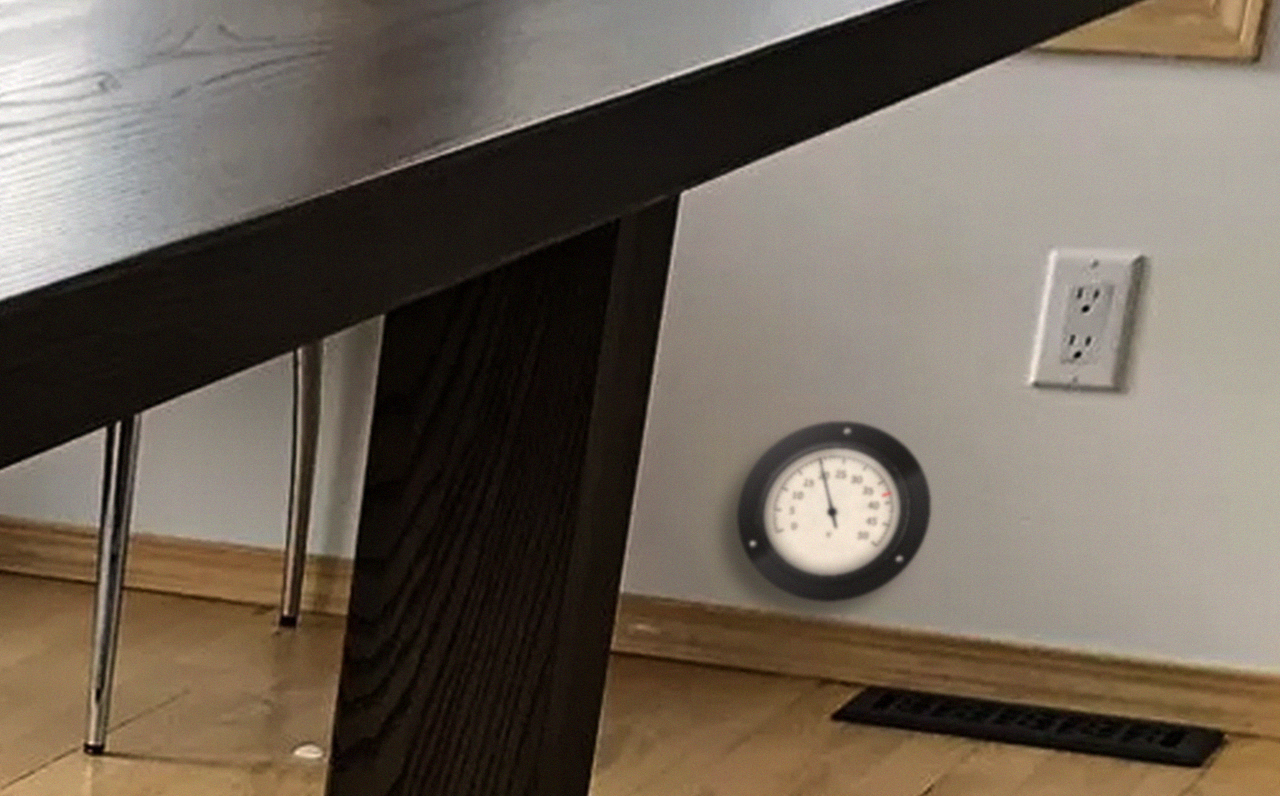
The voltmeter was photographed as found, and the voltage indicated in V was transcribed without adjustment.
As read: 20 V
